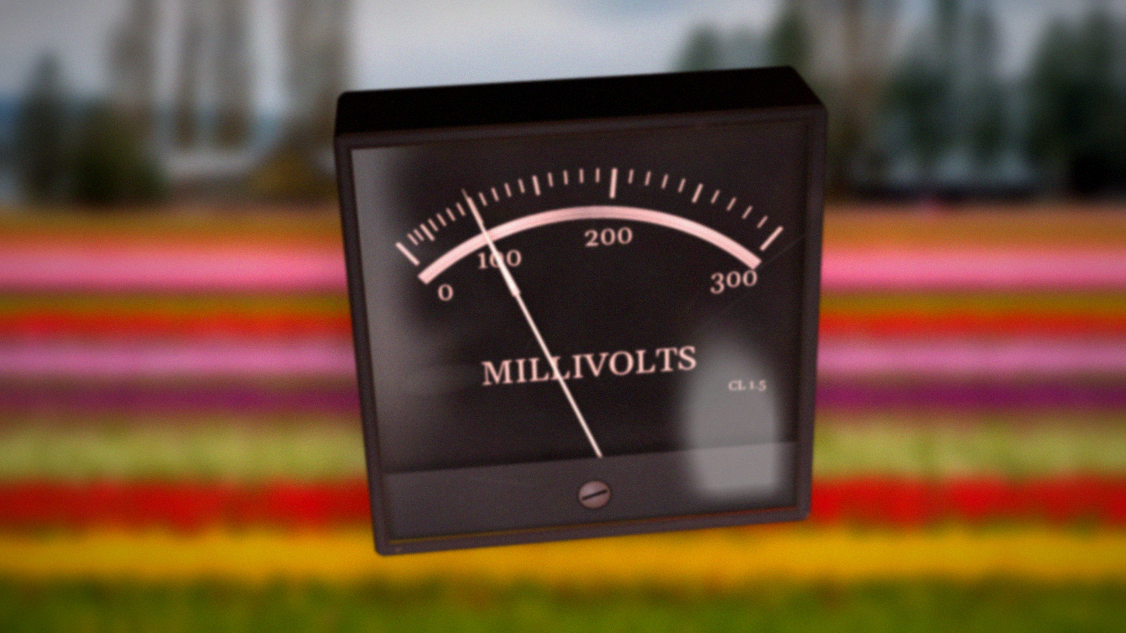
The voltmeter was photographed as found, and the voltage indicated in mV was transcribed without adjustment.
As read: 100 mV
